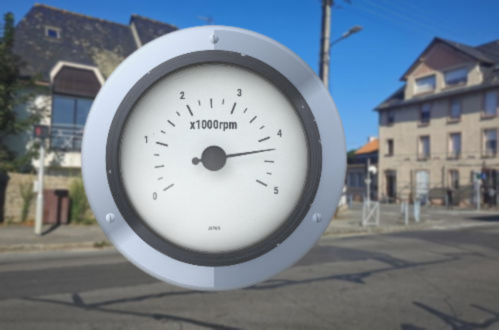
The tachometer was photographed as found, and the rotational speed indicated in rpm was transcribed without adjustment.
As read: 4250 rpm
